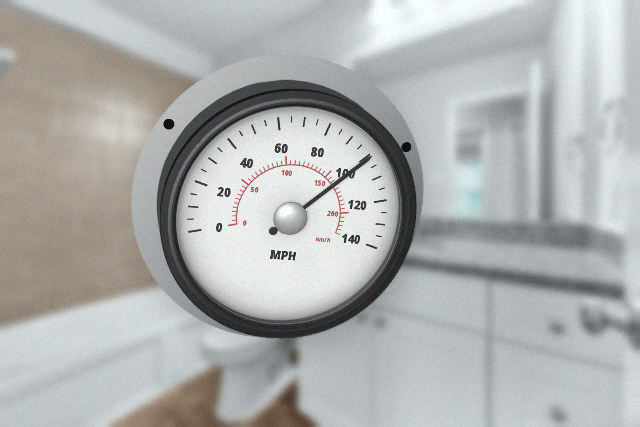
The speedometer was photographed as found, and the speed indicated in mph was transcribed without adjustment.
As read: 100 mph
